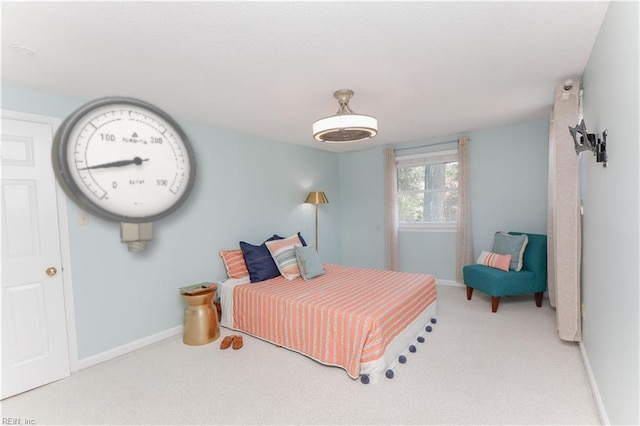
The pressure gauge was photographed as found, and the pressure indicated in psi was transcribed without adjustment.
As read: 40 psi
